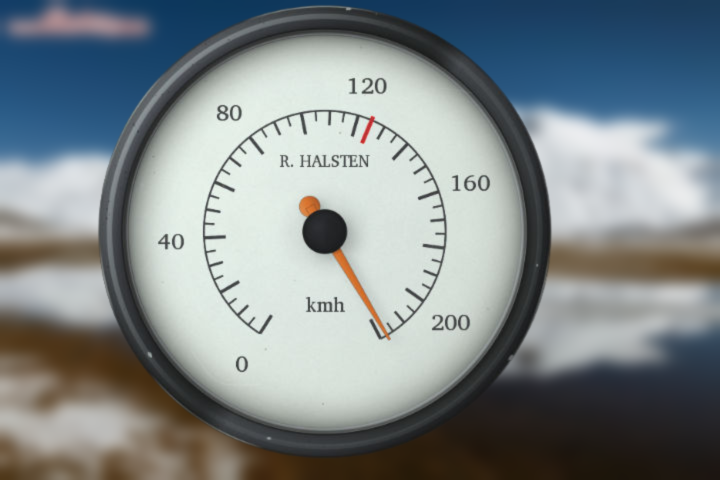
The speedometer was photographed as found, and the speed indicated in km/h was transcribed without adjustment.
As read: 217.5 km/h
